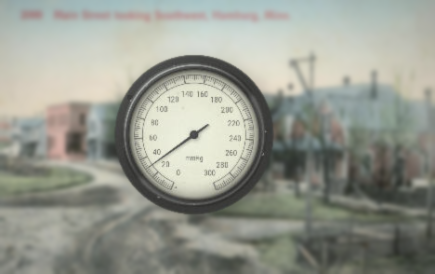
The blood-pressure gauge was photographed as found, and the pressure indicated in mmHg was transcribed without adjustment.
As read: 30 mmHg
